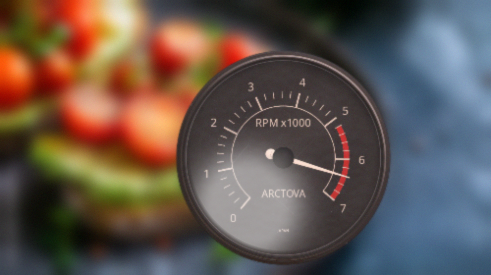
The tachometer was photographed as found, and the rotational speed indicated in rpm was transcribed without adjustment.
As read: 6400 rpm
